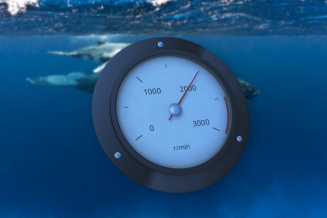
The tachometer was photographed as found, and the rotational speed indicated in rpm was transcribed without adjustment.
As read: 2000 rpm
